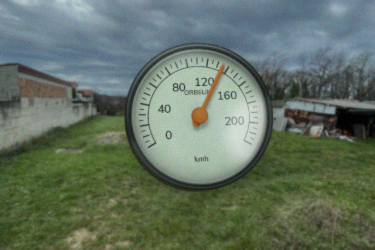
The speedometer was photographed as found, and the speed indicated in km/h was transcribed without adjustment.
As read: 135 km/h
